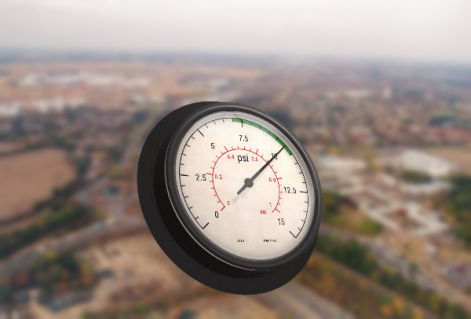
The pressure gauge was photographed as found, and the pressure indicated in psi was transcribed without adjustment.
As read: 10 psi
